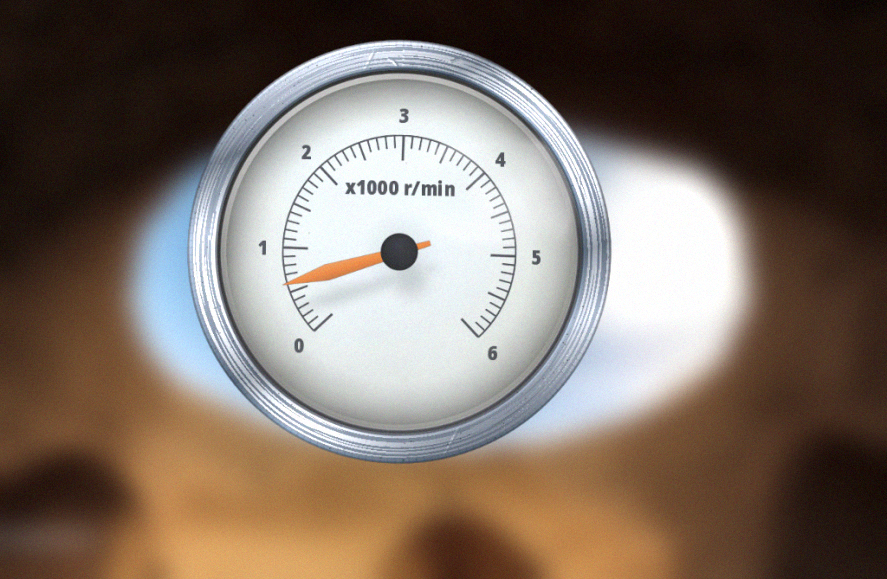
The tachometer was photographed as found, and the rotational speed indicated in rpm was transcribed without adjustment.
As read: 600 rpm
